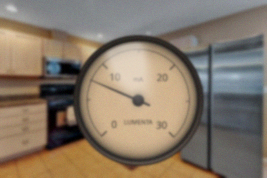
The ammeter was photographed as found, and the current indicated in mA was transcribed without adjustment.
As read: 7.5 mA
